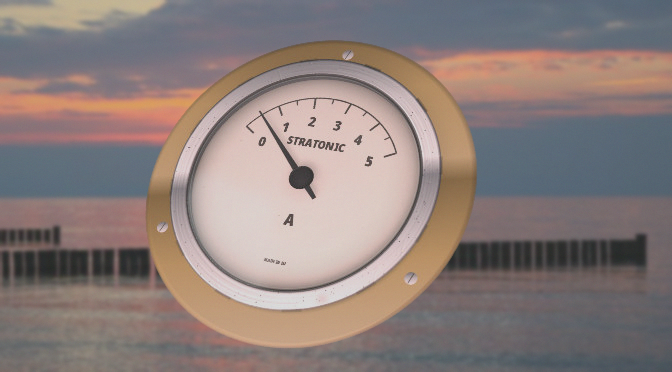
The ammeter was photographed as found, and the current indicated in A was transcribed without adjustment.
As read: 0.5 A
